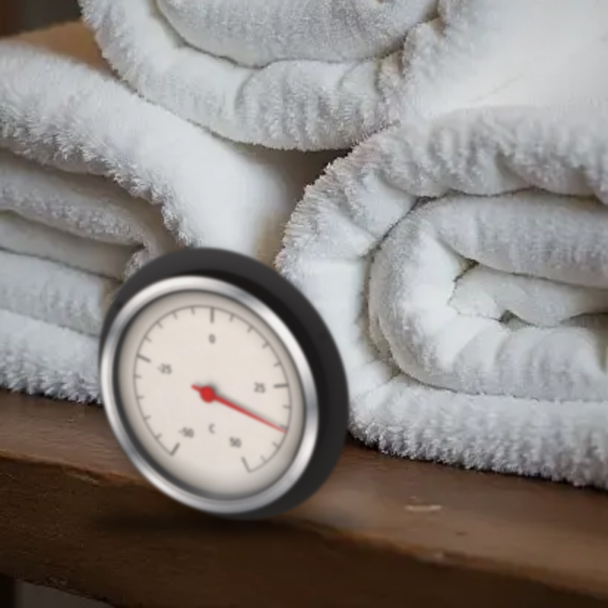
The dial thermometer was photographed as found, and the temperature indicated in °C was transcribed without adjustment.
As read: 35 °C
